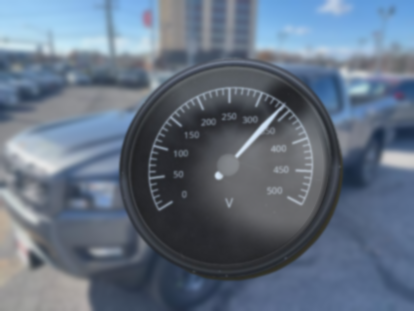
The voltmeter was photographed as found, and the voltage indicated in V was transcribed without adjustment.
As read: 340 V
